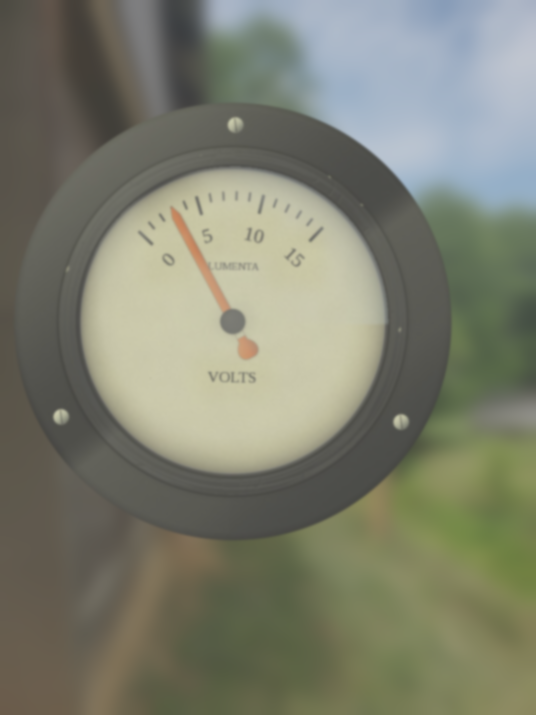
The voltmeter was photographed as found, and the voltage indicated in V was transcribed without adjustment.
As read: 3 V
